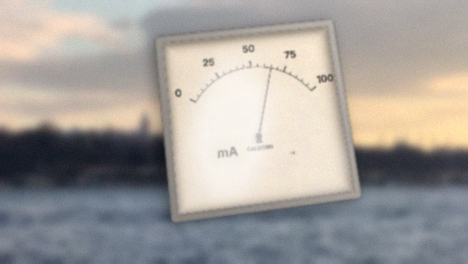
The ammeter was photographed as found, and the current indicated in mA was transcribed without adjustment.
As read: 65 mA
